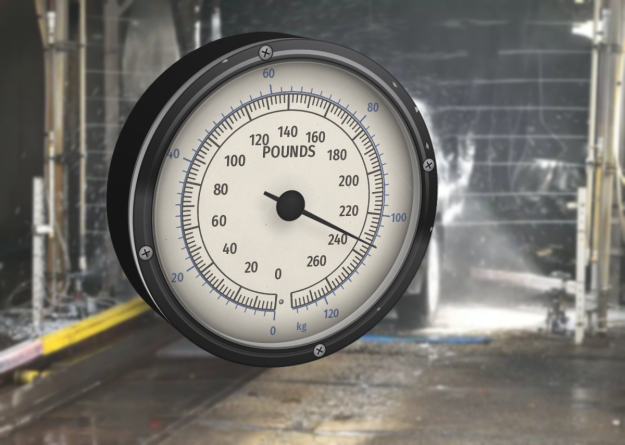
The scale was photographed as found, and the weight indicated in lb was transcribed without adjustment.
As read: 234 lb
